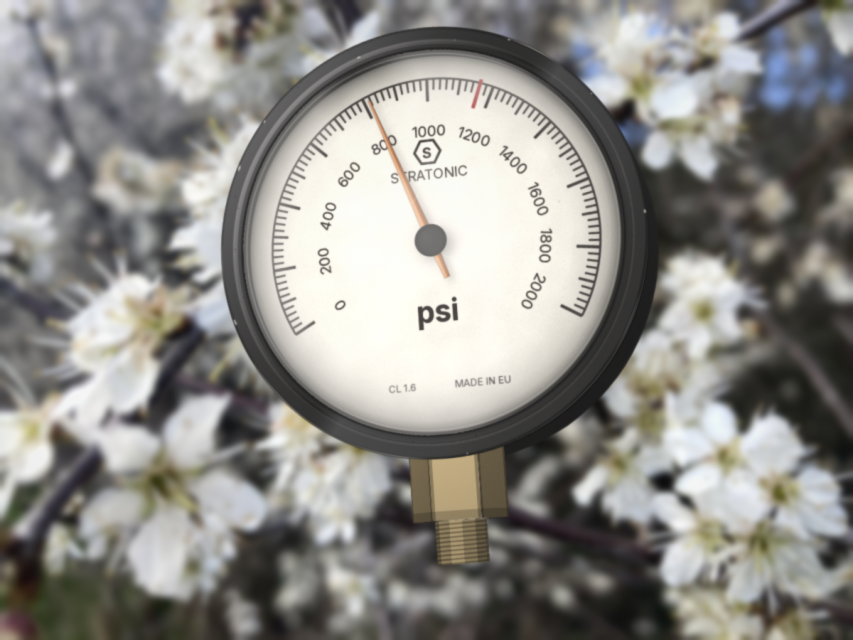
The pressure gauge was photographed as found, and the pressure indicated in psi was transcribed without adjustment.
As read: 820 psi
